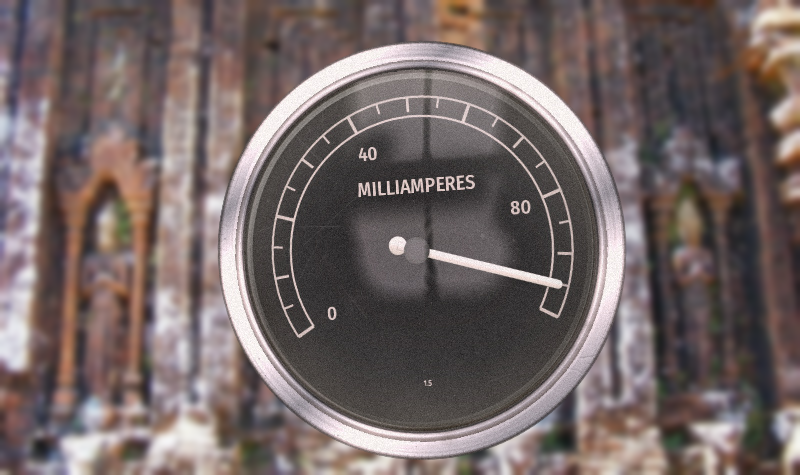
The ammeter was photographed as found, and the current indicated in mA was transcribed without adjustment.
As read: 95 mA
